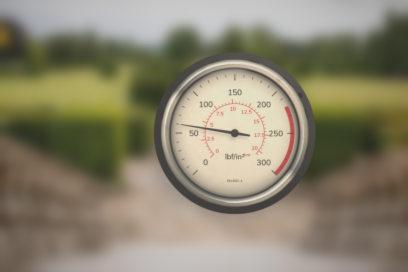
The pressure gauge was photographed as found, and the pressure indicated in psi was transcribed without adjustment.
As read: 60 psi
